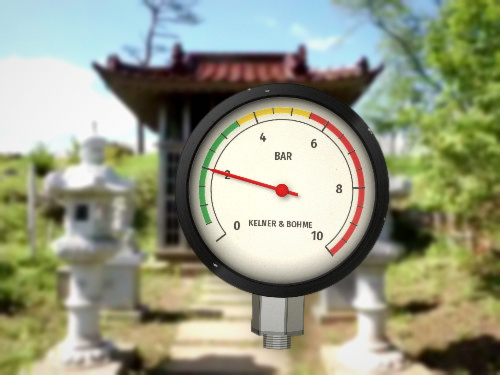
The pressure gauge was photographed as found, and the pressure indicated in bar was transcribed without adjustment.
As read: 2 bar
